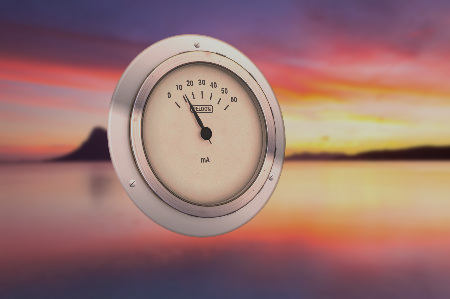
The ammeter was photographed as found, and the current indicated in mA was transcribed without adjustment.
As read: 10 mA
